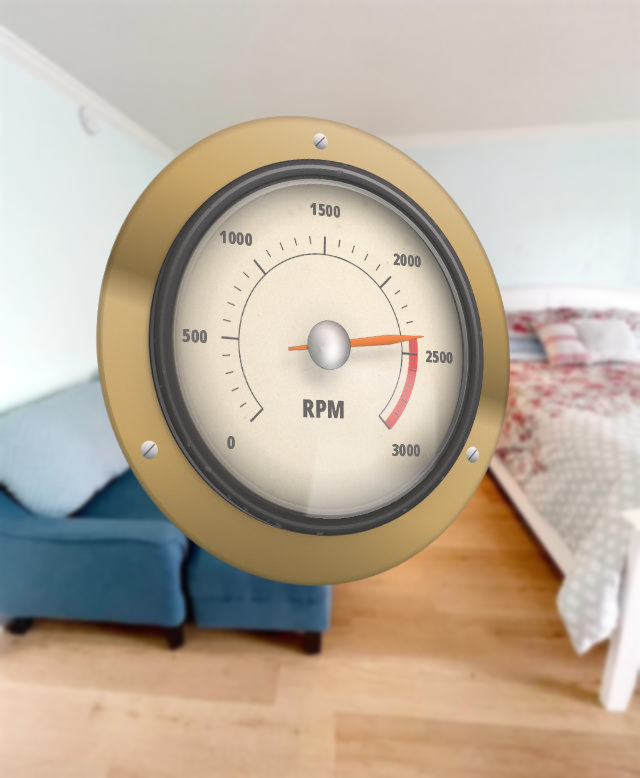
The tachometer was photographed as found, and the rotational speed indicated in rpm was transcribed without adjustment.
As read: 2400 rpm
